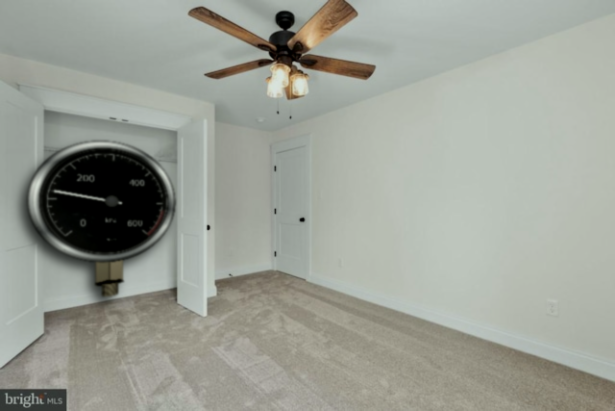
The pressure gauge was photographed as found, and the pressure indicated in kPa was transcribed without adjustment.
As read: 120 kPa
